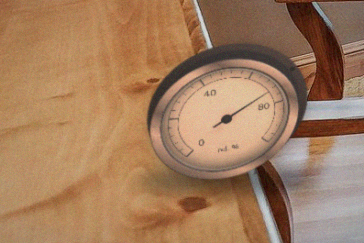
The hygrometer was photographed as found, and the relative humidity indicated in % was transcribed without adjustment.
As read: 72 %
